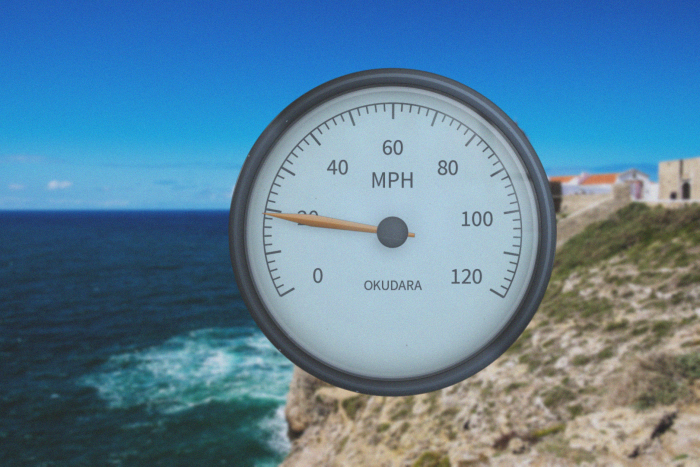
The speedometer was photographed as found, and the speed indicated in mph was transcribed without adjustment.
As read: 19 mph
